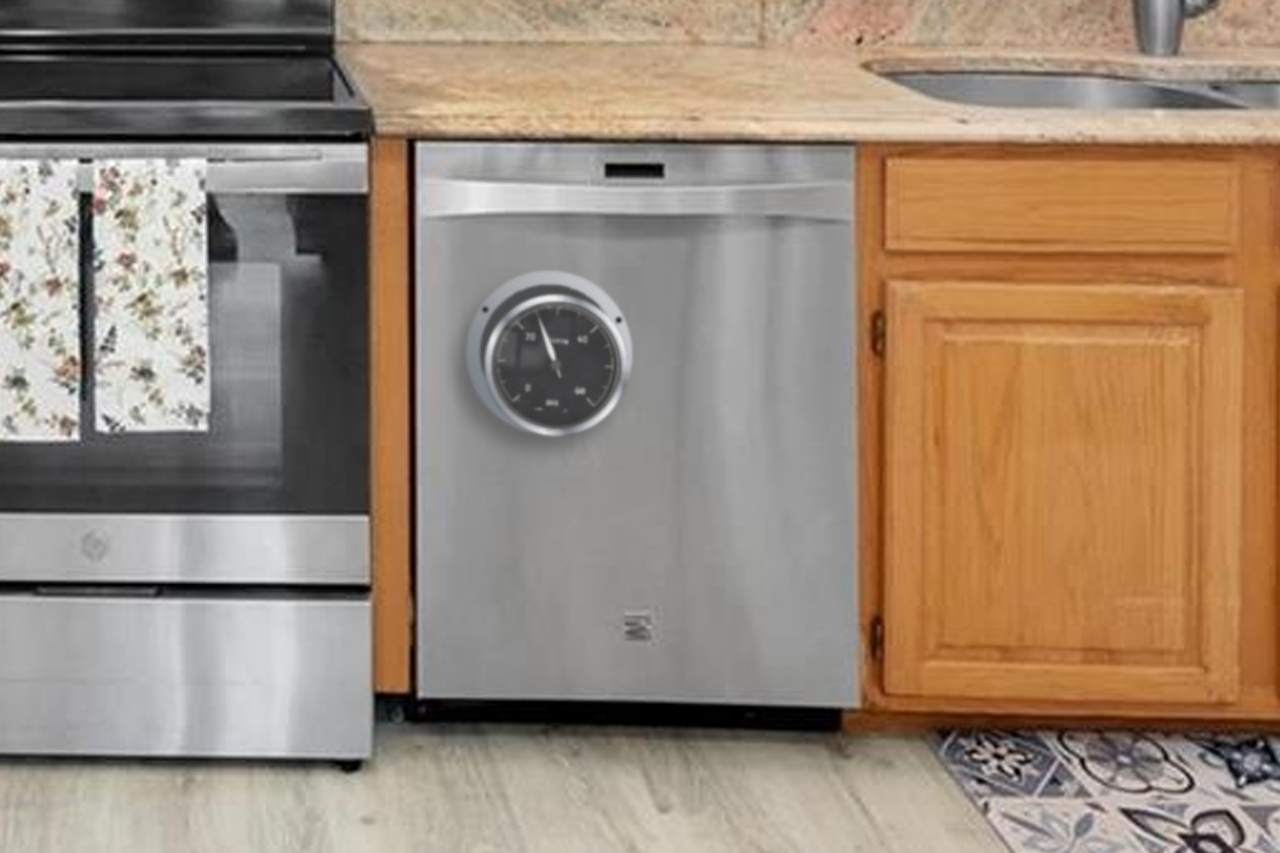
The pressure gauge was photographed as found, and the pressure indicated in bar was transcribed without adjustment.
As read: 25 bar
